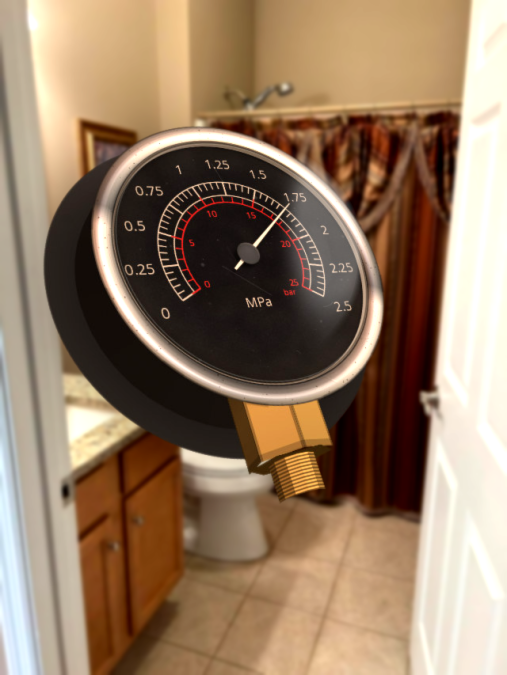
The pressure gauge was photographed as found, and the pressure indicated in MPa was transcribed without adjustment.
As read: 1.75 MPa
